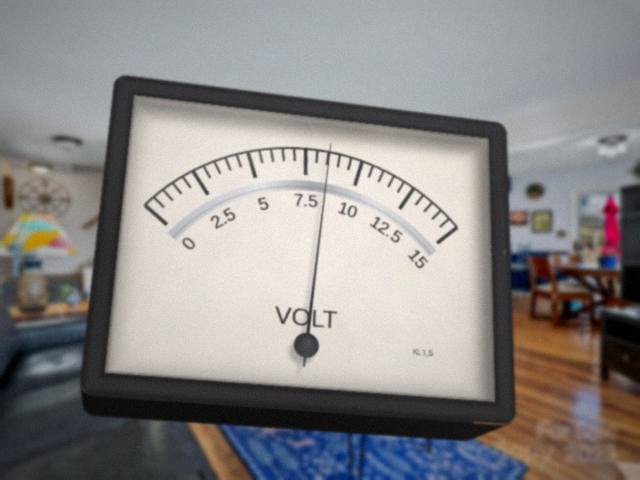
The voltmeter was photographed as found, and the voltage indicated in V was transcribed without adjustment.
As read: 8.5 V
